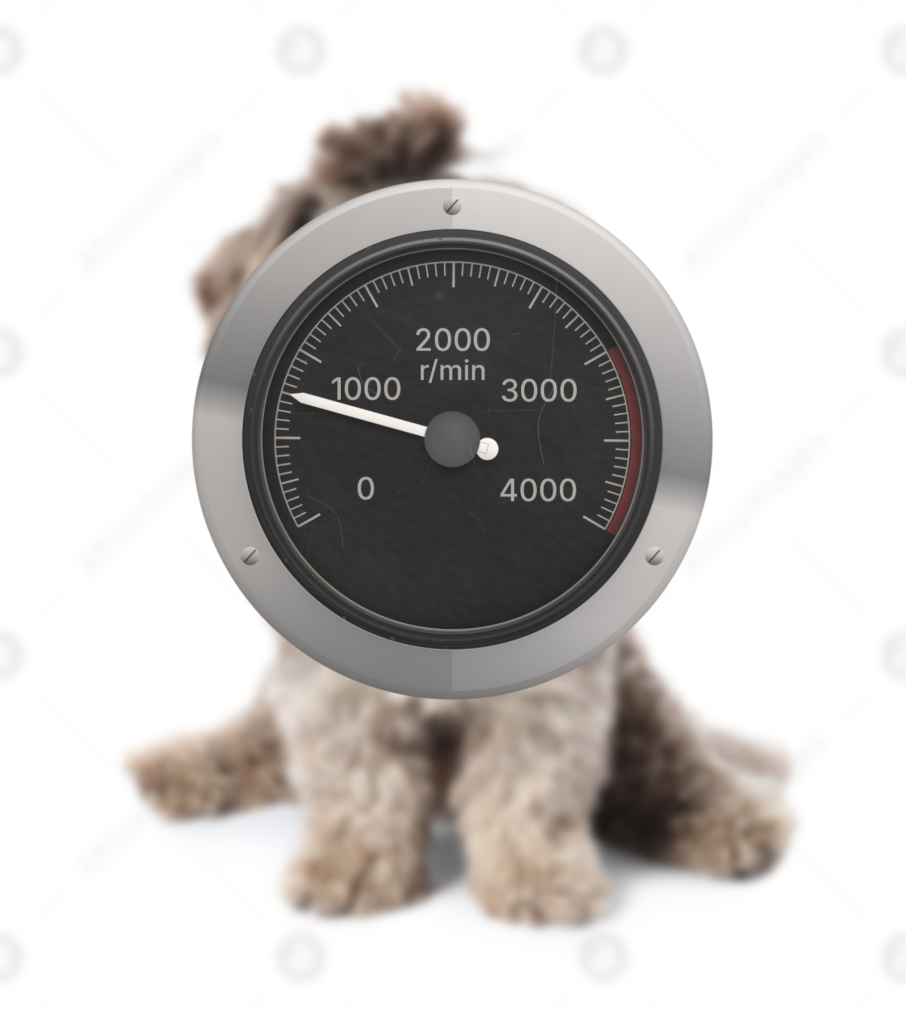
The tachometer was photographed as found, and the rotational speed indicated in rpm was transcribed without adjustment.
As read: 750 rpm
